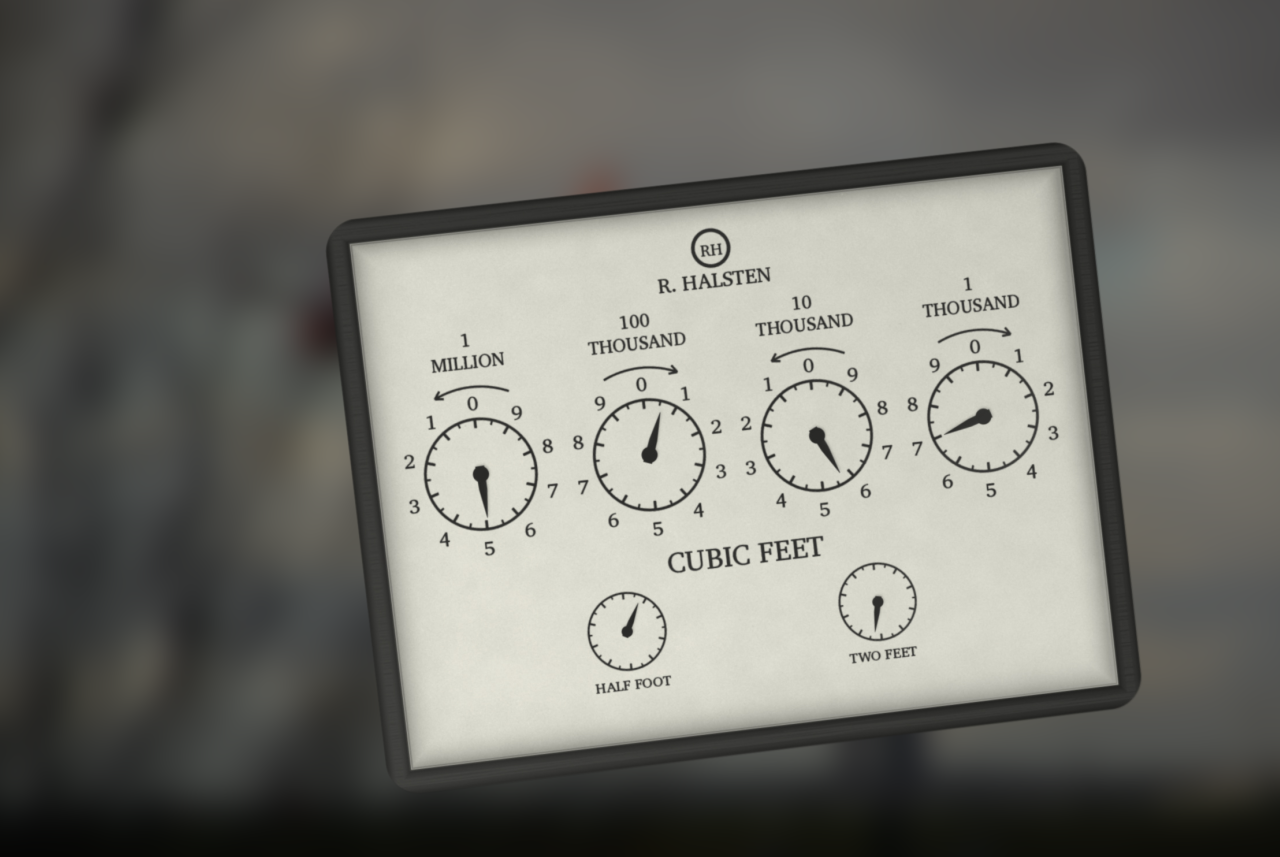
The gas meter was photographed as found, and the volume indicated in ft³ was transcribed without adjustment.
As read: 505700 ft³
